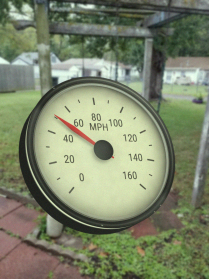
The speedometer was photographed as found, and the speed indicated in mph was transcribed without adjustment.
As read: 50 mph
